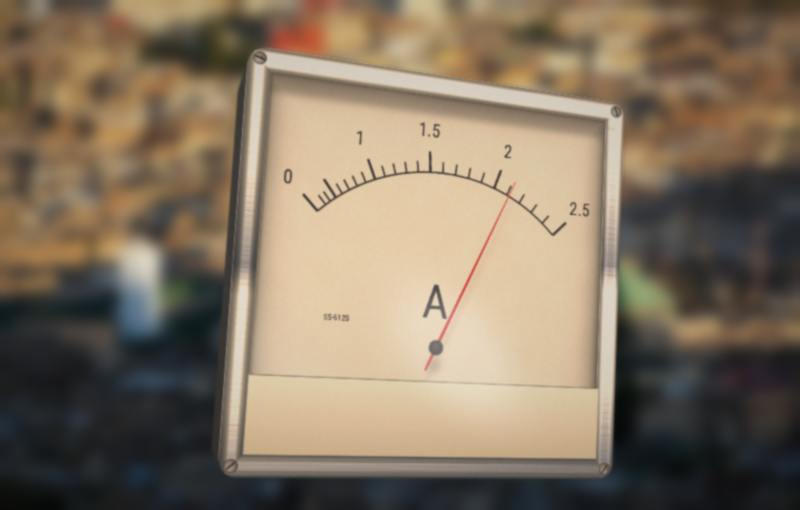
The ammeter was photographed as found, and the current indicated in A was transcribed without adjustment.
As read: 2.1 A
